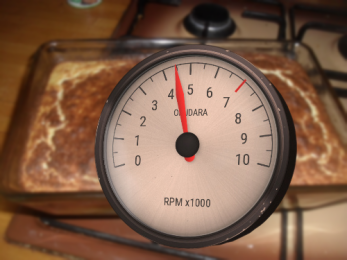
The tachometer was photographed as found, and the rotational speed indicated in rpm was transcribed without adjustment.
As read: 4500 rpm
